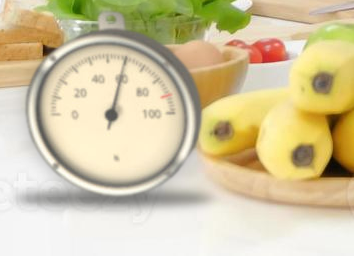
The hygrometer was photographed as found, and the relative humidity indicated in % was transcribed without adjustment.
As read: 60 %
